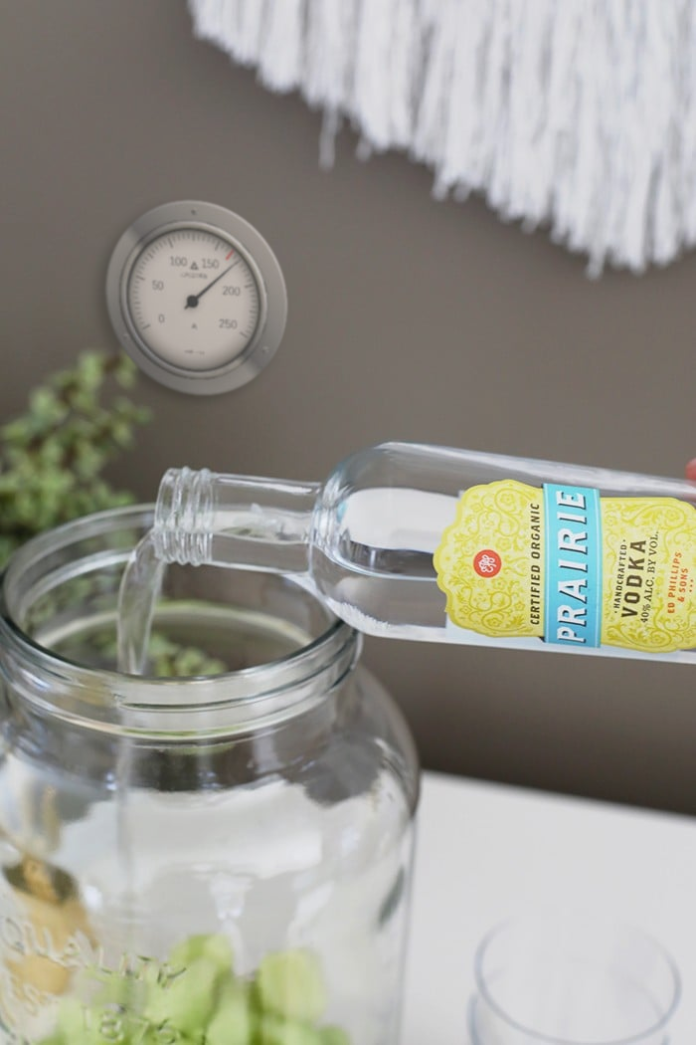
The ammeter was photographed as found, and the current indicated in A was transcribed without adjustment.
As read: 175 A
